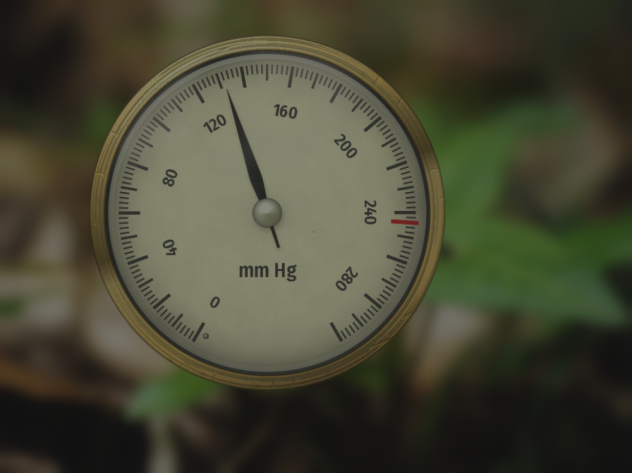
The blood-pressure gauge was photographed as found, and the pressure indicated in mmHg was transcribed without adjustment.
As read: 132 mmHg
